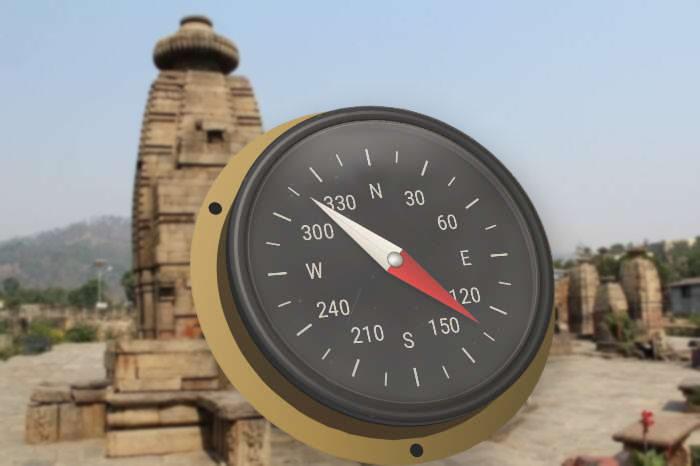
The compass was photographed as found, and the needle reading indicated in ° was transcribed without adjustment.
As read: 135 °
